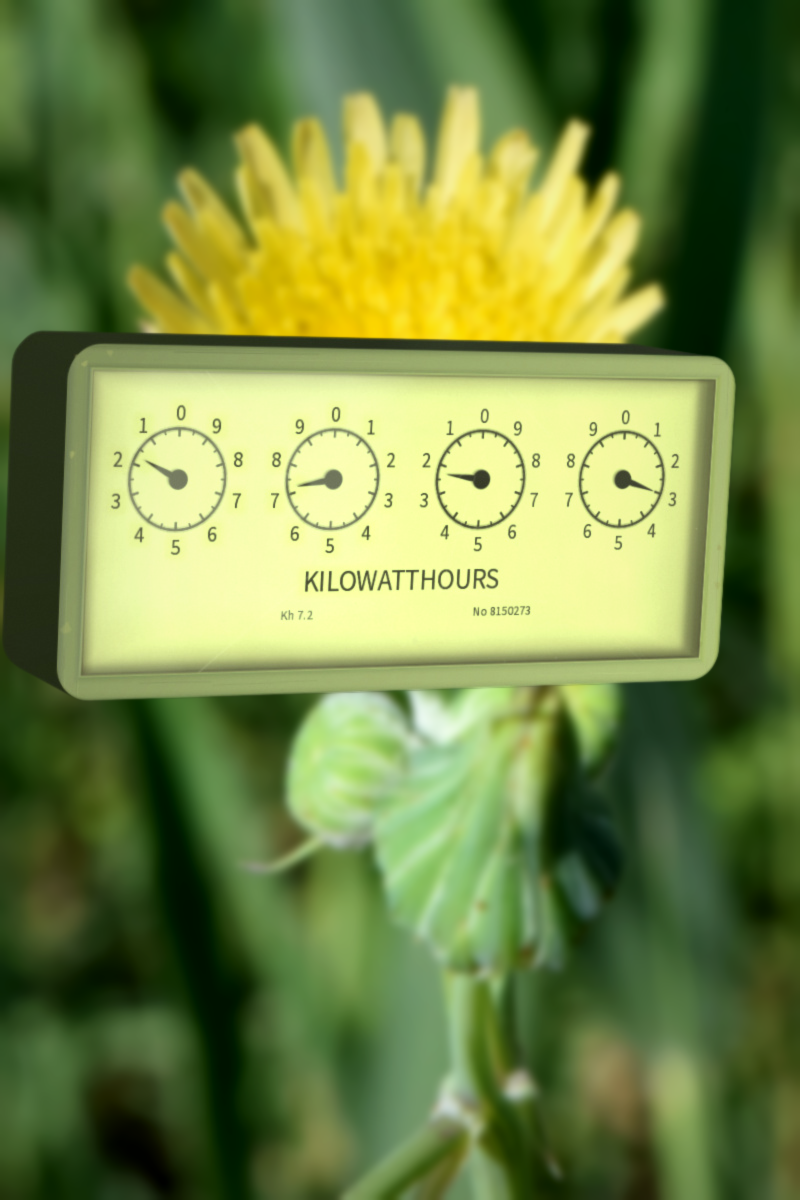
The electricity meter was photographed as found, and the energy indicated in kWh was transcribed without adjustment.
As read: 1723 kWh
